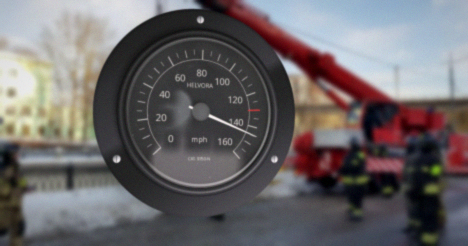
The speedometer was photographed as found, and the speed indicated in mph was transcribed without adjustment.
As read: 145 mph
